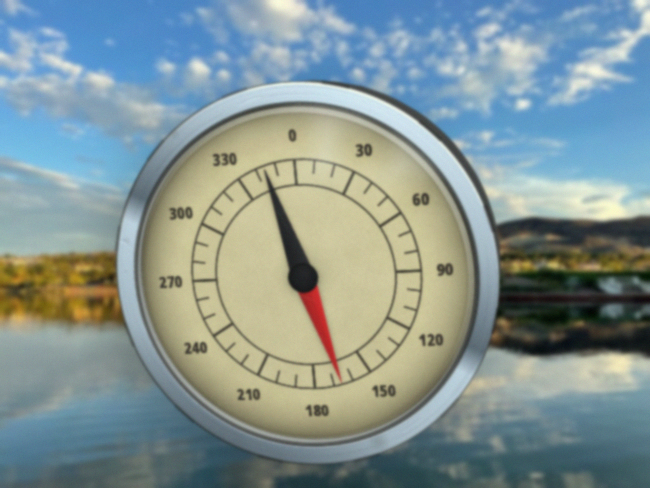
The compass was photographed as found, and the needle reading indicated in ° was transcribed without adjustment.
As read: 165 °
